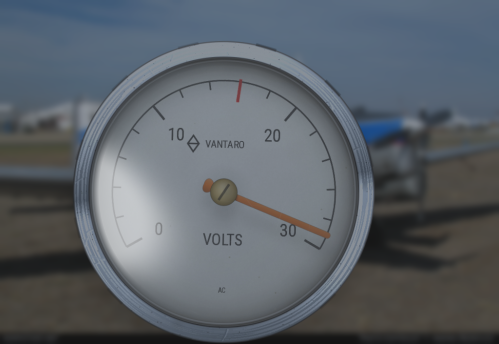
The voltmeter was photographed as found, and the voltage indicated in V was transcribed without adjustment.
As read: 29 V
